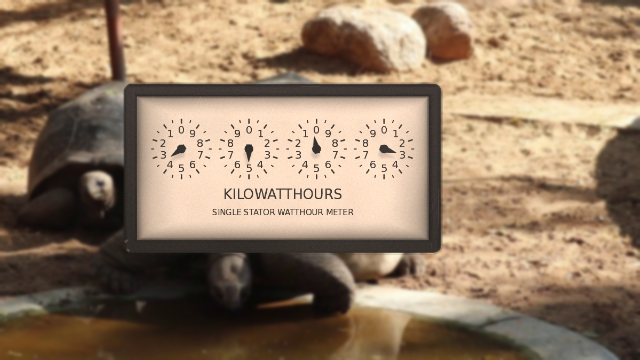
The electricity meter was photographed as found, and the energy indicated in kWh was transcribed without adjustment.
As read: 3503 kWh
